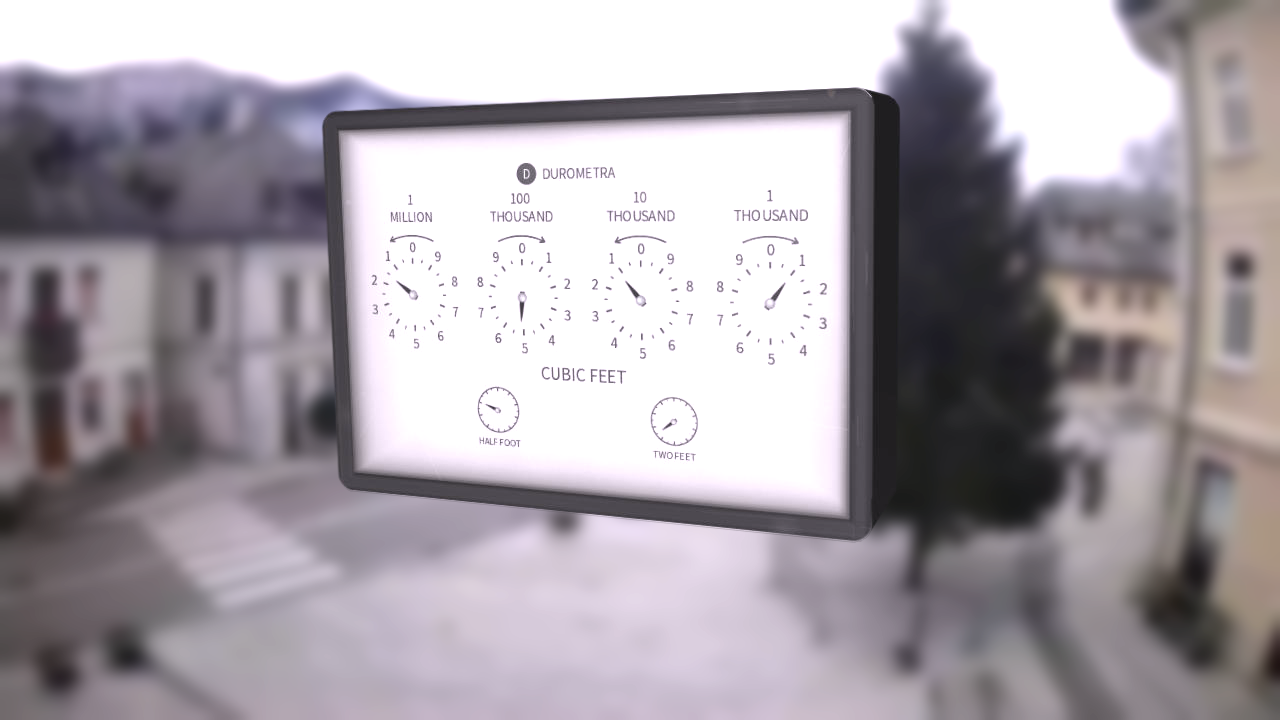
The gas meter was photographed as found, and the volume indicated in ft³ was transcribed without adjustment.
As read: 151100 ft³
